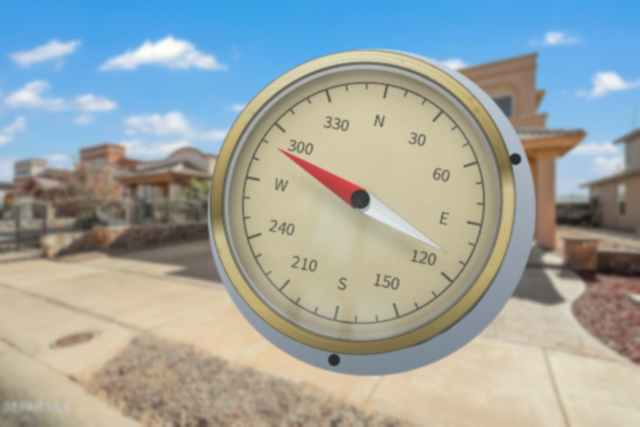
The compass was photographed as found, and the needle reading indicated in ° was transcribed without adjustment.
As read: 290 °
